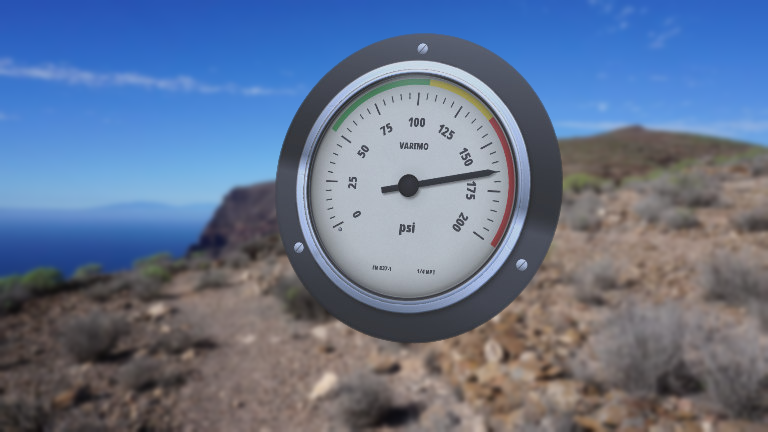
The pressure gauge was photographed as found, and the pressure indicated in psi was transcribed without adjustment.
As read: 165 psi
